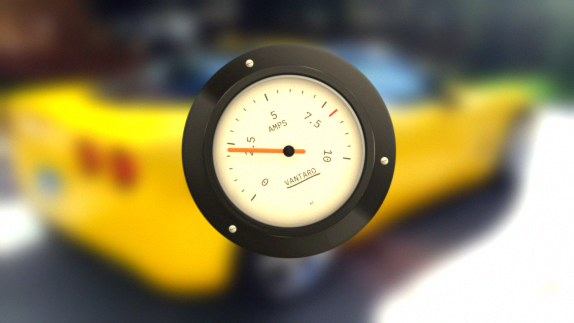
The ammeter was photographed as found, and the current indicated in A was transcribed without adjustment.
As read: 2.25 A
